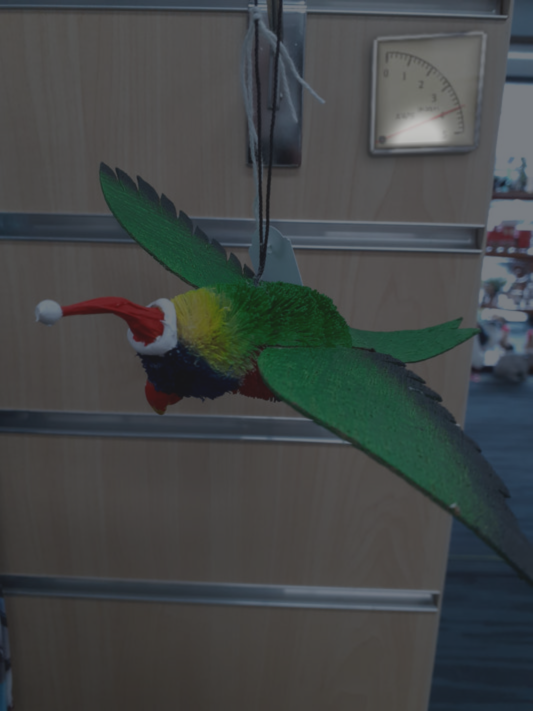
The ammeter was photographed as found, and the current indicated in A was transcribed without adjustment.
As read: 4 A
